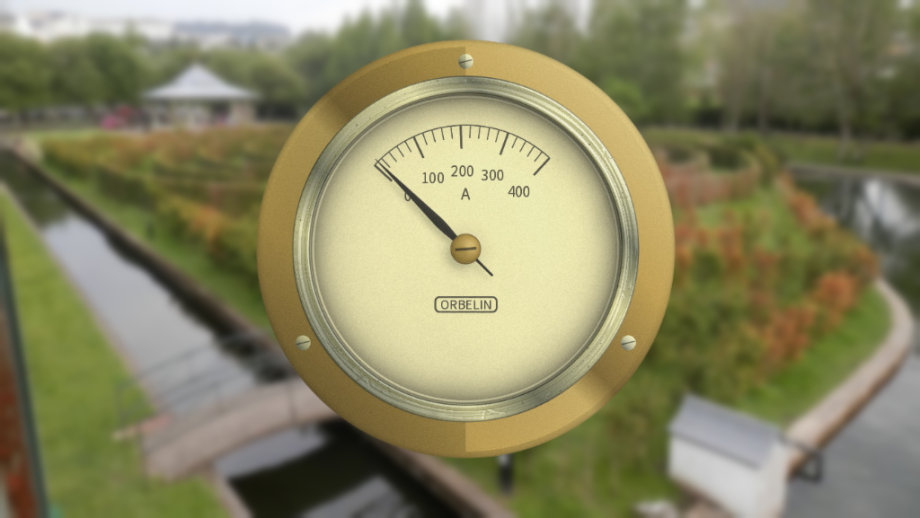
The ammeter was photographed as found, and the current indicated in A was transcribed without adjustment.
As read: 10 A
